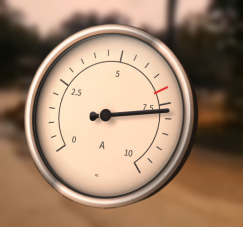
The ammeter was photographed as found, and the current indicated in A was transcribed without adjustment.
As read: 7.75 A
